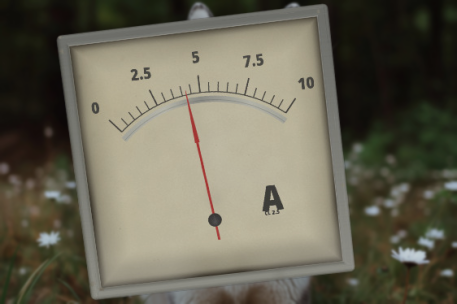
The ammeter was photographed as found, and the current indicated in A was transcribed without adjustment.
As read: 4.25 A
